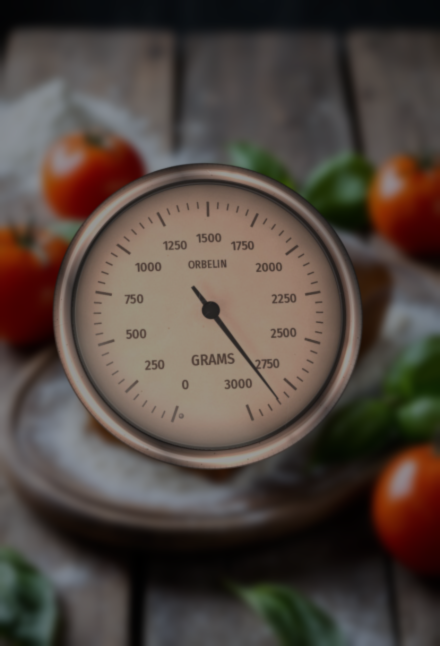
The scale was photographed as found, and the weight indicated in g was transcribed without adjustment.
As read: 2850 g
